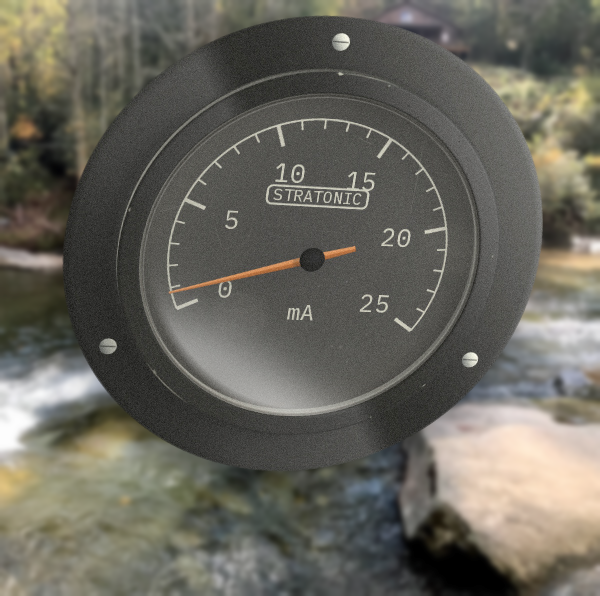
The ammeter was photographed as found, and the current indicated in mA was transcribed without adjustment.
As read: 1 mA
